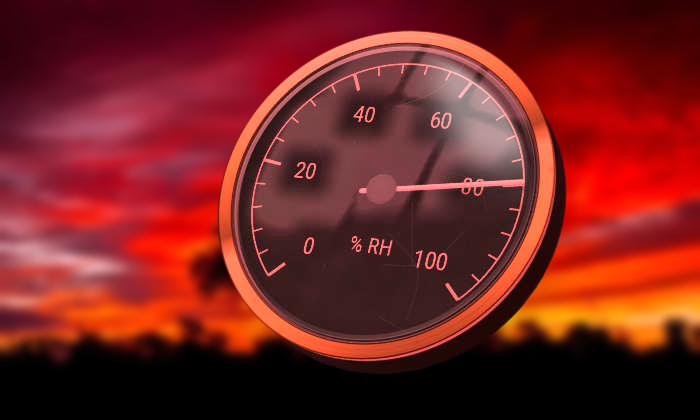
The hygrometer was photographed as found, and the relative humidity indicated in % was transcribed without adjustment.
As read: 80 %
